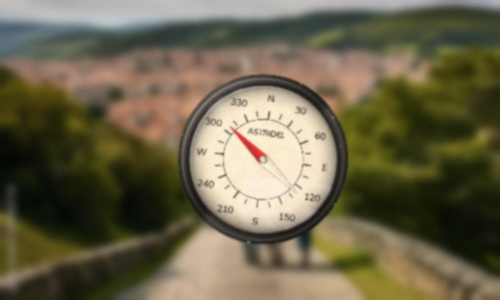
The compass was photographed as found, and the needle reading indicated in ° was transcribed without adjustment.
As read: 307.5 °
